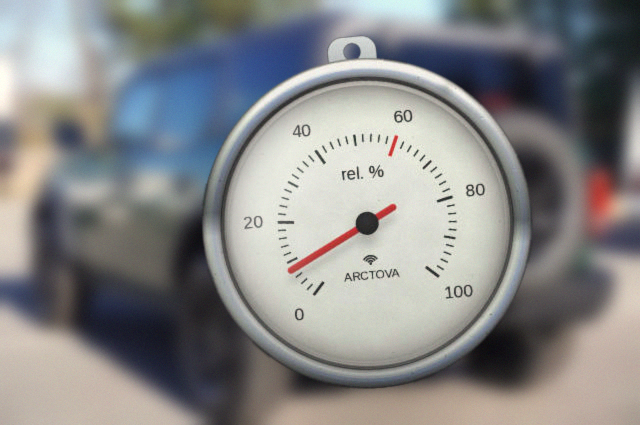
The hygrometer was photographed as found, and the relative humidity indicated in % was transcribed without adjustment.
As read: 8 %
